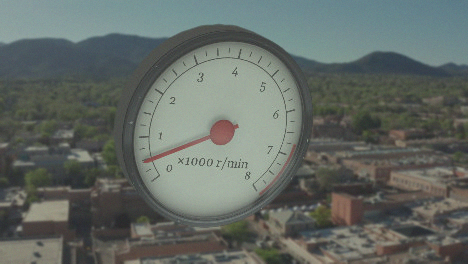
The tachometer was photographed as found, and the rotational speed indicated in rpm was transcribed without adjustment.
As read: 500 rpm
